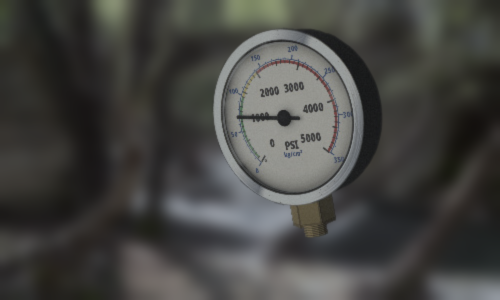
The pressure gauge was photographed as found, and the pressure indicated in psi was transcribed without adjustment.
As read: 1000 psi
